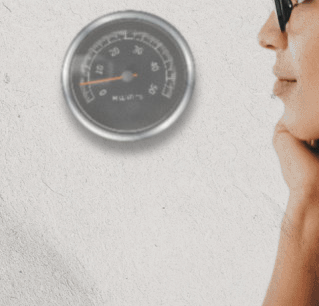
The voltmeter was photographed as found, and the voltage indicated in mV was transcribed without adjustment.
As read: 5 mV
